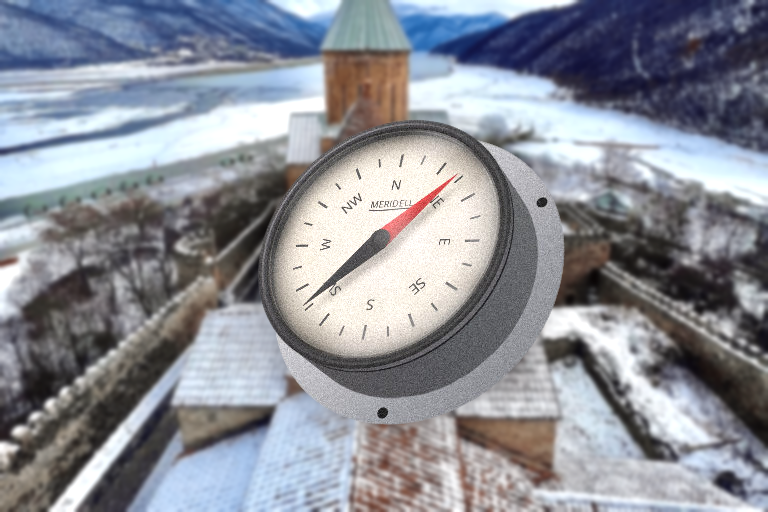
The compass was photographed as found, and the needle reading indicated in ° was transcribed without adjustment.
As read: 45 °
